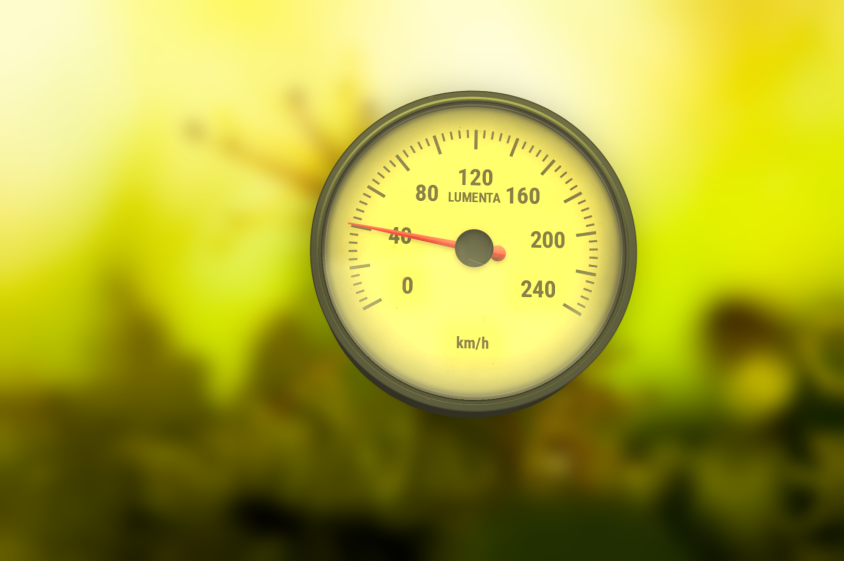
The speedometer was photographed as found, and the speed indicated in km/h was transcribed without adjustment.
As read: 40 km/h
